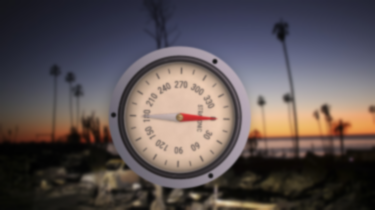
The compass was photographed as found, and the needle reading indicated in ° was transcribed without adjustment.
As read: 0 °
